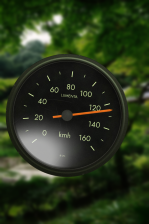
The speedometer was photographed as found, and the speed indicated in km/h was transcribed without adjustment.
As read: 125 km/h
